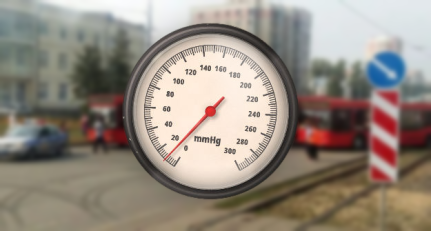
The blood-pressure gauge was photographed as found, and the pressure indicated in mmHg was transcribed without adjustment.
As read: 10 mmHg
